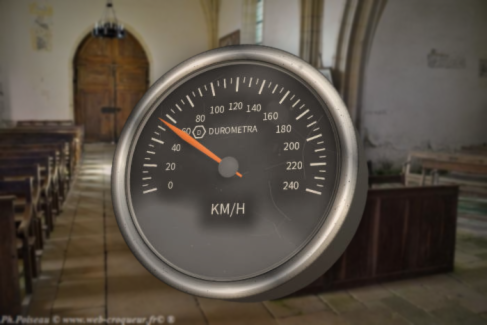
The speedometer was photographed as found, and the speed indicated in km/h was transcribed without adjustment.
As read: 55 km/h
